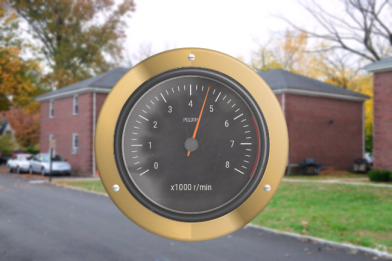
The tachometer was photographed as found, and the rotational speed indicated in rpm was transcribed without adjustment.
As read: 4600 rpm
